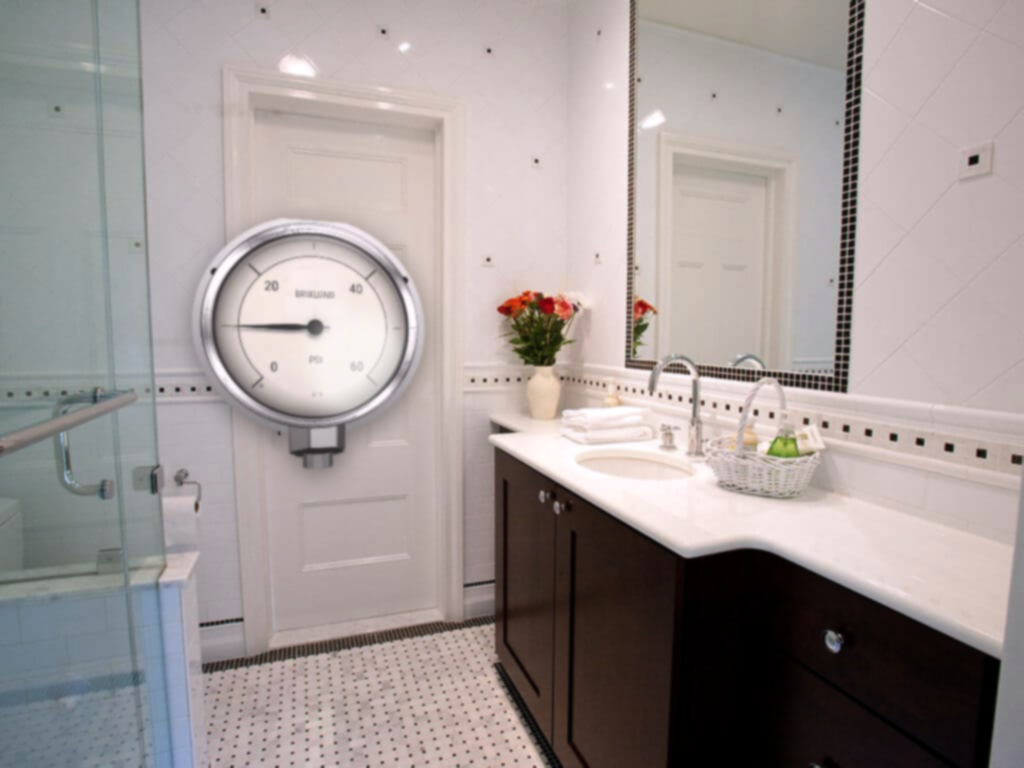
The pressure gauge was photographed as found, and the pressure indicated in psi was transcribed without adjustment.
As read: 10 psi
